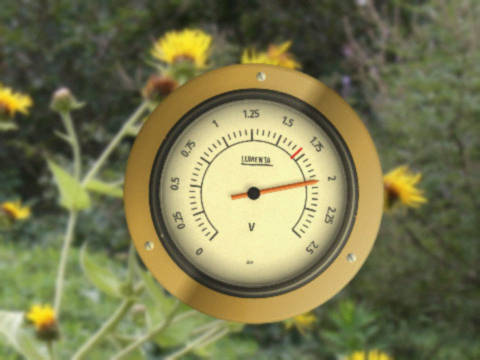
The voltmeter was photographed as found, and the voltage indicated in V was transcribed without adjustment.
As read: 2 V
